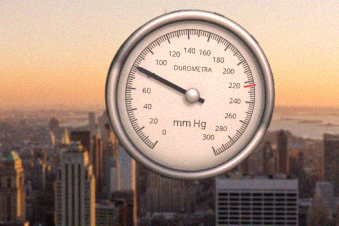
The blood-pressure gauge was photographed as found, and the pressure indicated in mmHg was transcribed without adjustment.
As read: 80 mmHg
